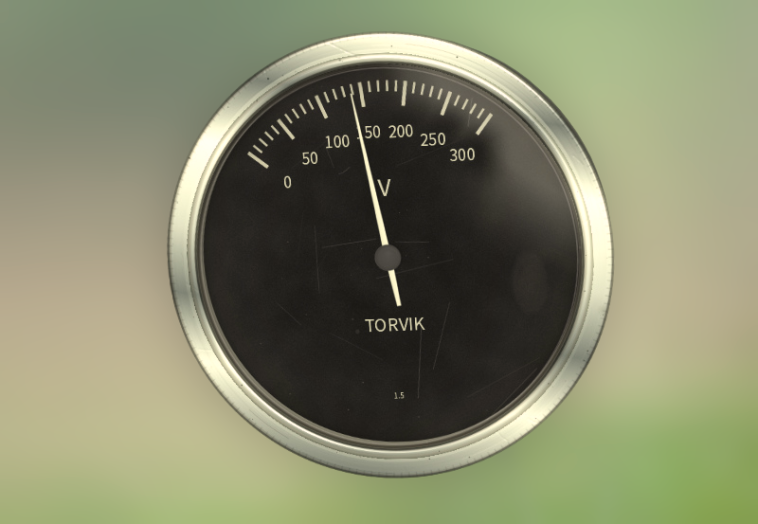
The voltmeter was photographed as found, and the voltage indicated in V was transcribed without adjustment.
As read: 140 V
